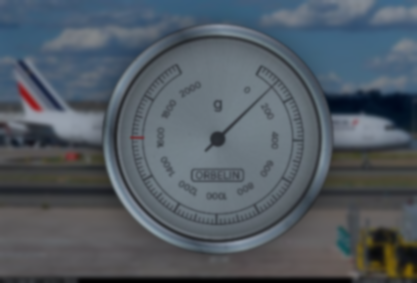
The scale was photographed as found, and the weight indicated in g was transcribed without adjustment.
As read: 100 g
